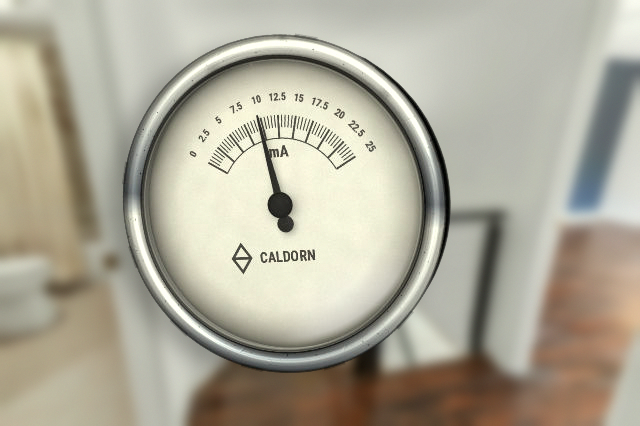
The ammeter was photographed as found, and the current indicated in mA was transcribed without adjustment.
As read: 10 mA
